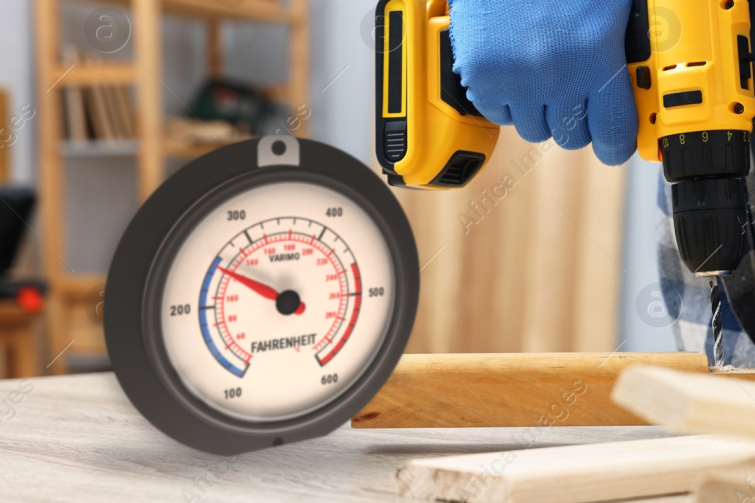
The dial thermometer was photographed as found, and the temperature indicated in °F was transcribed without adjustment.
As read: 250 °F
